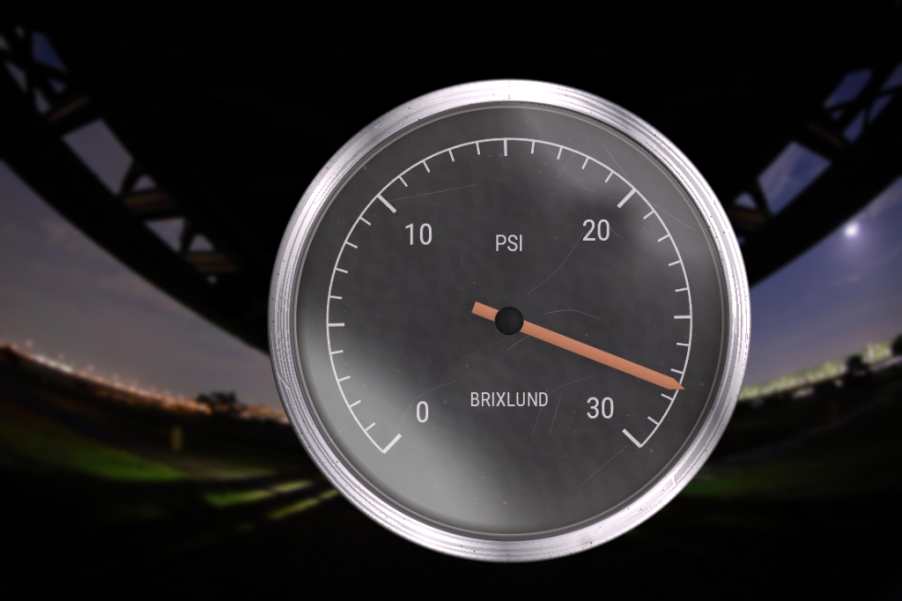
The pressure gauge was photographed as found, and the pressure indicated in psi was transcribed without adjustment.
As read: 27.5 psi
